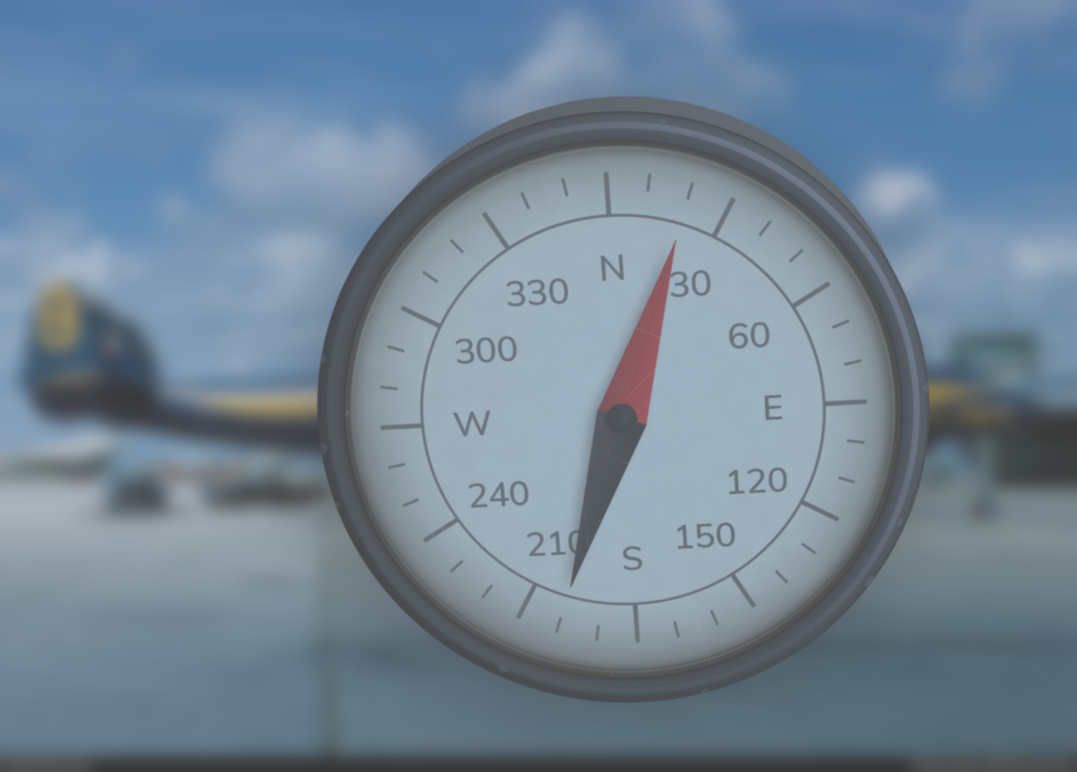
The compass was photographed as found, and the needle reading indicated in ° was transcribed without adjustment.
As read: 20 °
